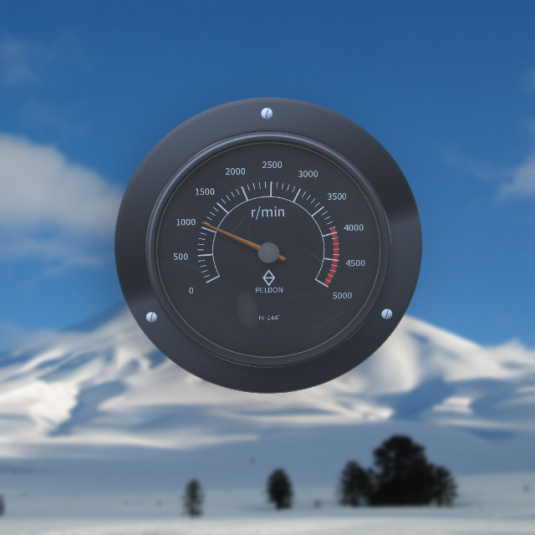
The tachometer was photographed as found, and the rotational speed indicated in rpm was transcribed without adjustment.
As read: 1100 rpm
